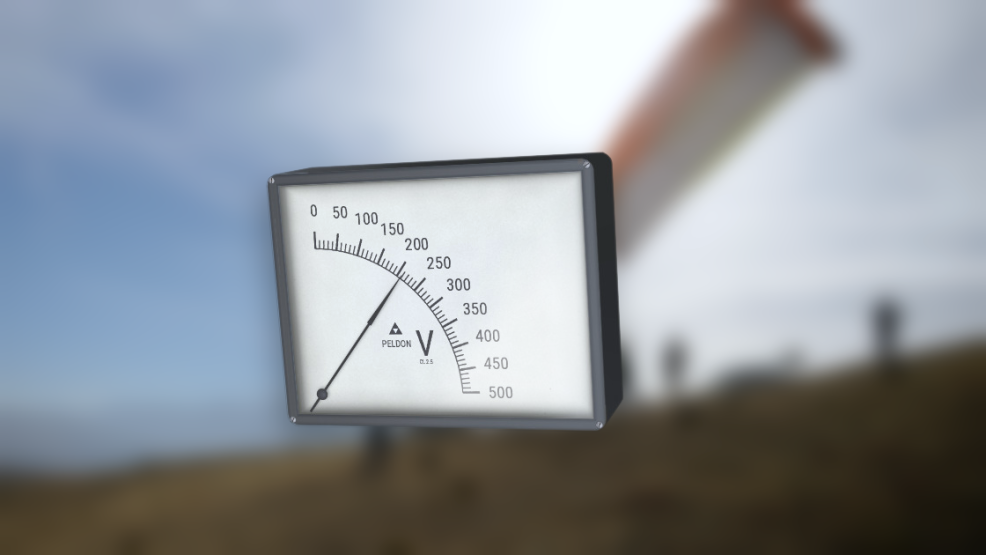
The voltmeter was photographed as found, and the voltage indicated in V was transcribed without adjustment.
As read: 210 V
